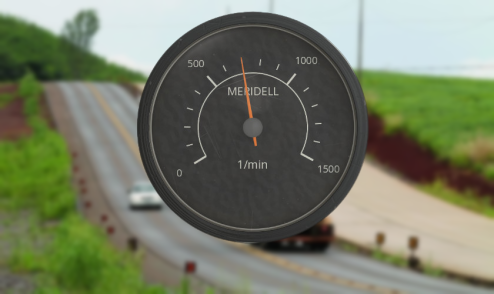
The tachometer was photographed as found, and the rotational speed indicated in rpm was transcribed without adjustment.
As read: 700 rpm
